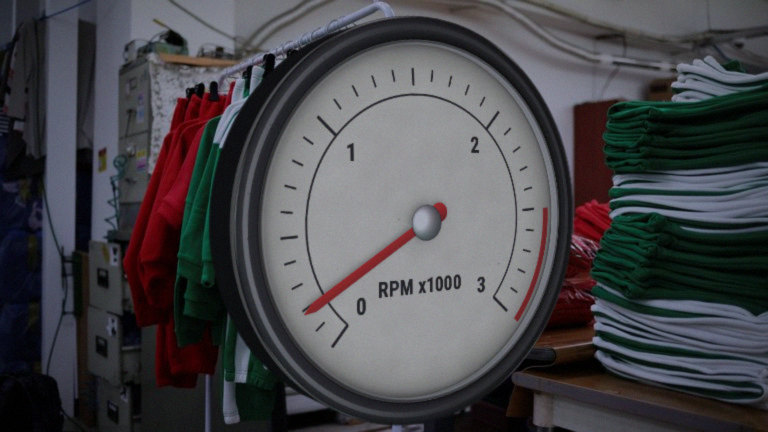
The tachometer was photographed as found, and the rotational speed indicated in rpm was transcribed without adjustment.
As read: 200 rpm
